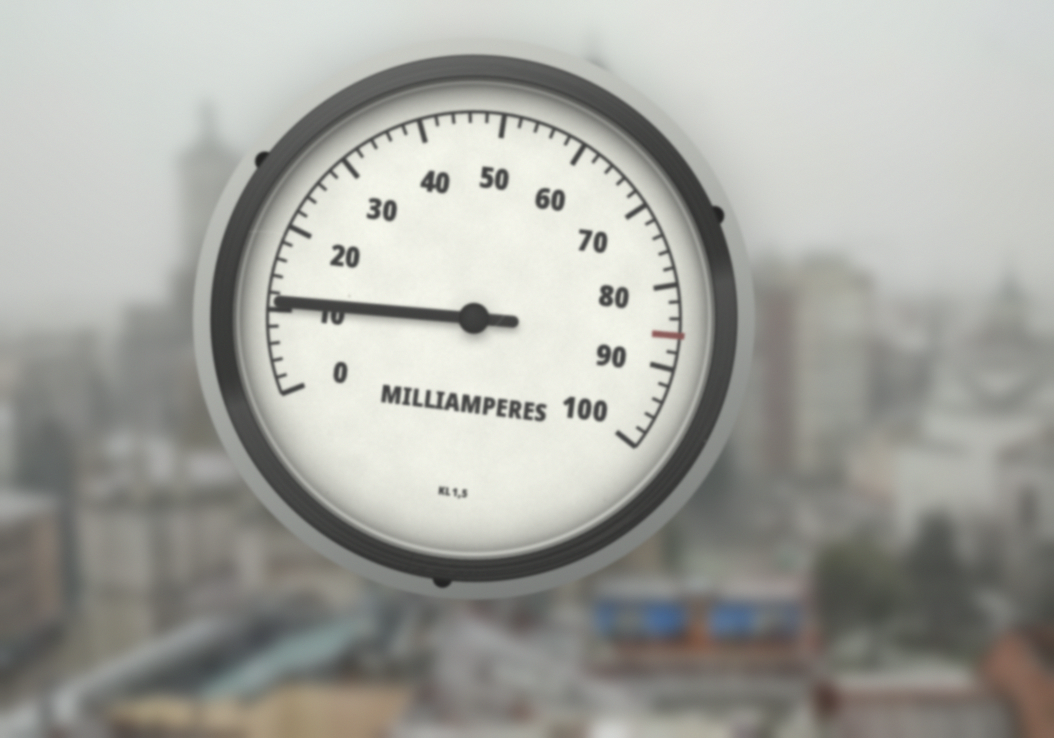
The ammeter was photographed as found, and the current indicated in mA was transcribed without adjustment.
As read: 11 mA
